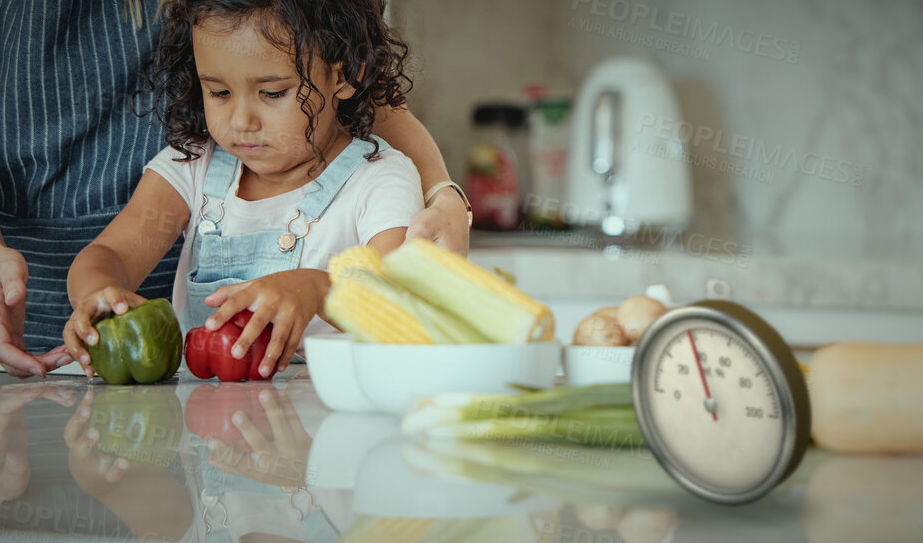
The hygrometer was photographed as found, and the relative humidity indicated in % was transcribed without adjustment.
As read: 40 %
